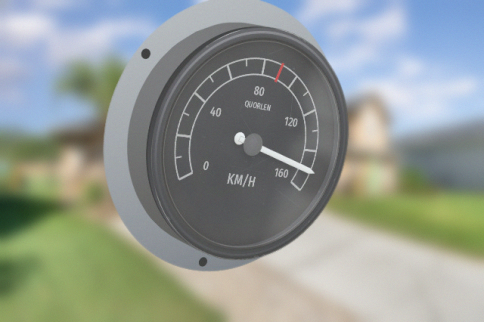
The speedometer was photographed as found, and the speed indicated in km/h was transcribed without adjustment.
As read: 150 km/h
